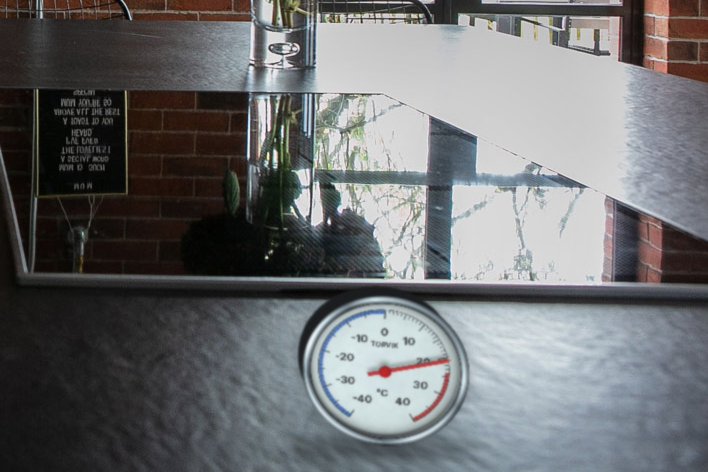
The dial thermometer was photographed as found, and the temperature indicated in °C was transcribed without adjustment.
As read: 20 °C
